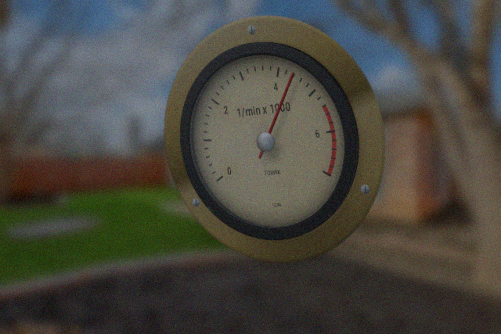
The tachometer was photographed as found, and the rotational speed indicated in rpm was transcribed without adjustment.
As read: 4400 rpm
